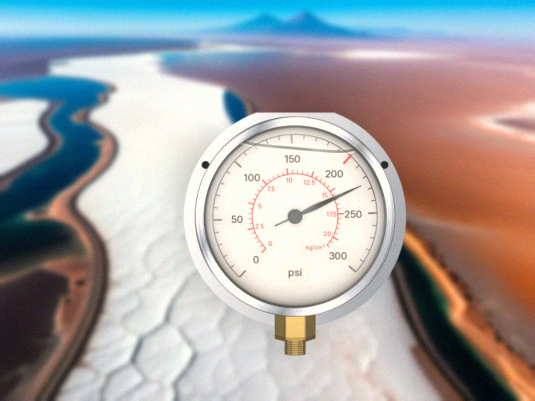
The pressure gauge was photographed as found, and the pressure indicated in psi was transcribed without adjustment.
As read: 225 psi
